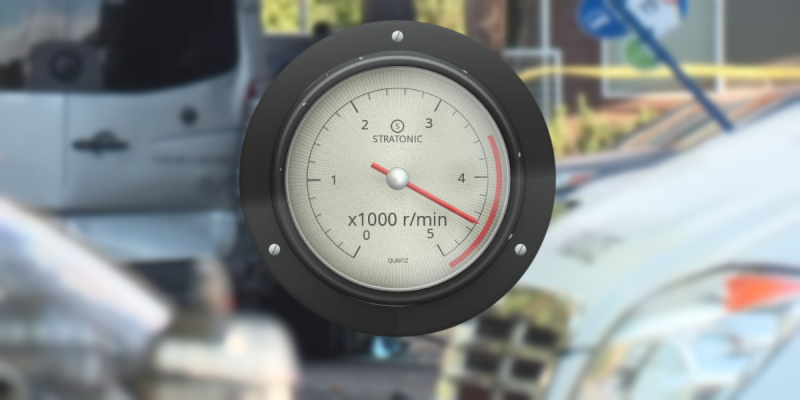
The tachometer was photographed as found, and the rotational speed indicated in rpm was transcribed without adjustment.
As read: 4500 rpm
